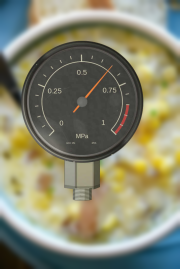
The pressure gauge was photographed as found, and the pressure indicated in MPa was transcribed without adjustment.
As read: 0.65 MPa
